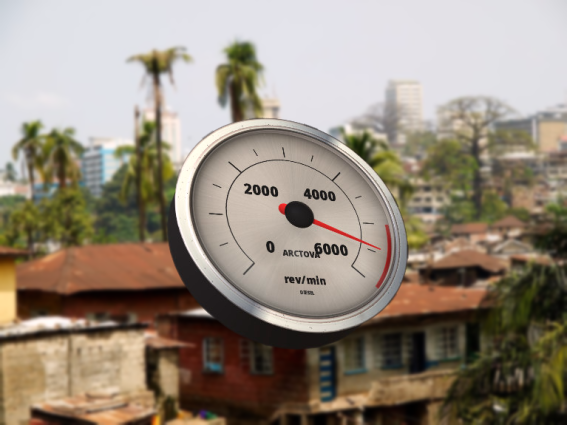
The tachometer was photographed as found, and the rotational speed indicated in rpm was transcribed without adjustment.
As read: 5500 rpm
